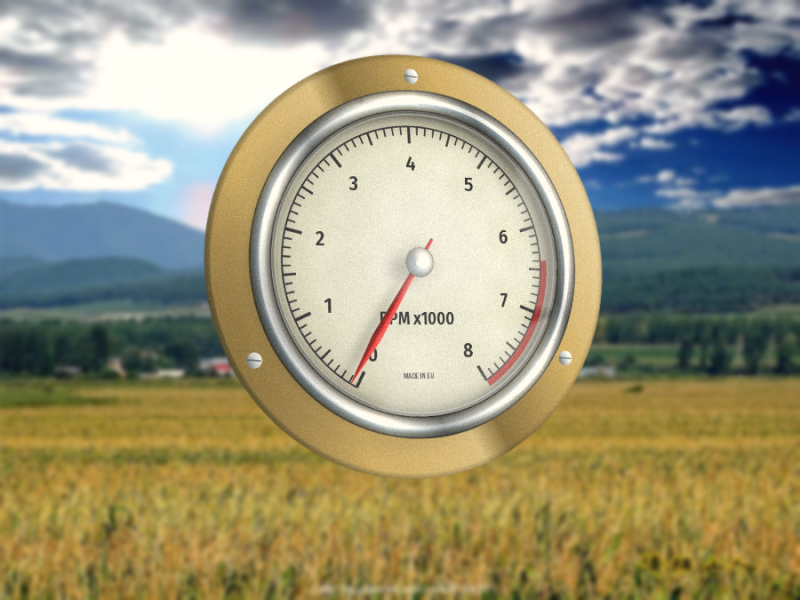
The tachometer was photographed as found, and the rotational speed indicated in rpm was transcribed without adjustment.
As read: 100 rpm
